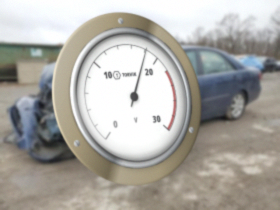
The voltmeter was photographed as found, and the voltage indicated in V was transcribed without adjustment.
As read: 18 V
